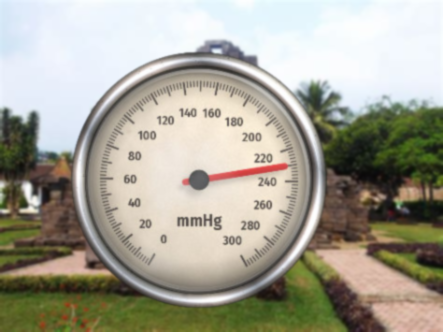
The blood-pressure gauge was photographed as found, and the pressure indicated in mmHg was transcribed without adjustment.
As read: 230 mmHg
